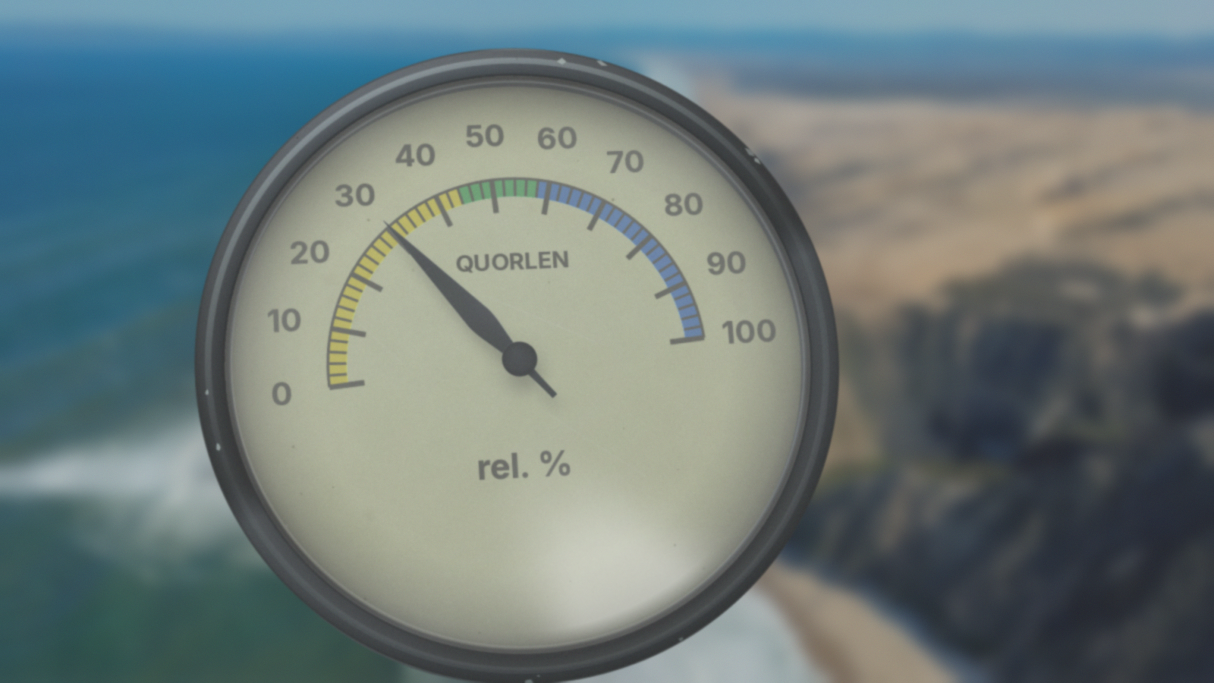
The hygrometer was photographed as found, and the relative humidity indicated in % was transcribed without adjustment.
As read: 30 %
